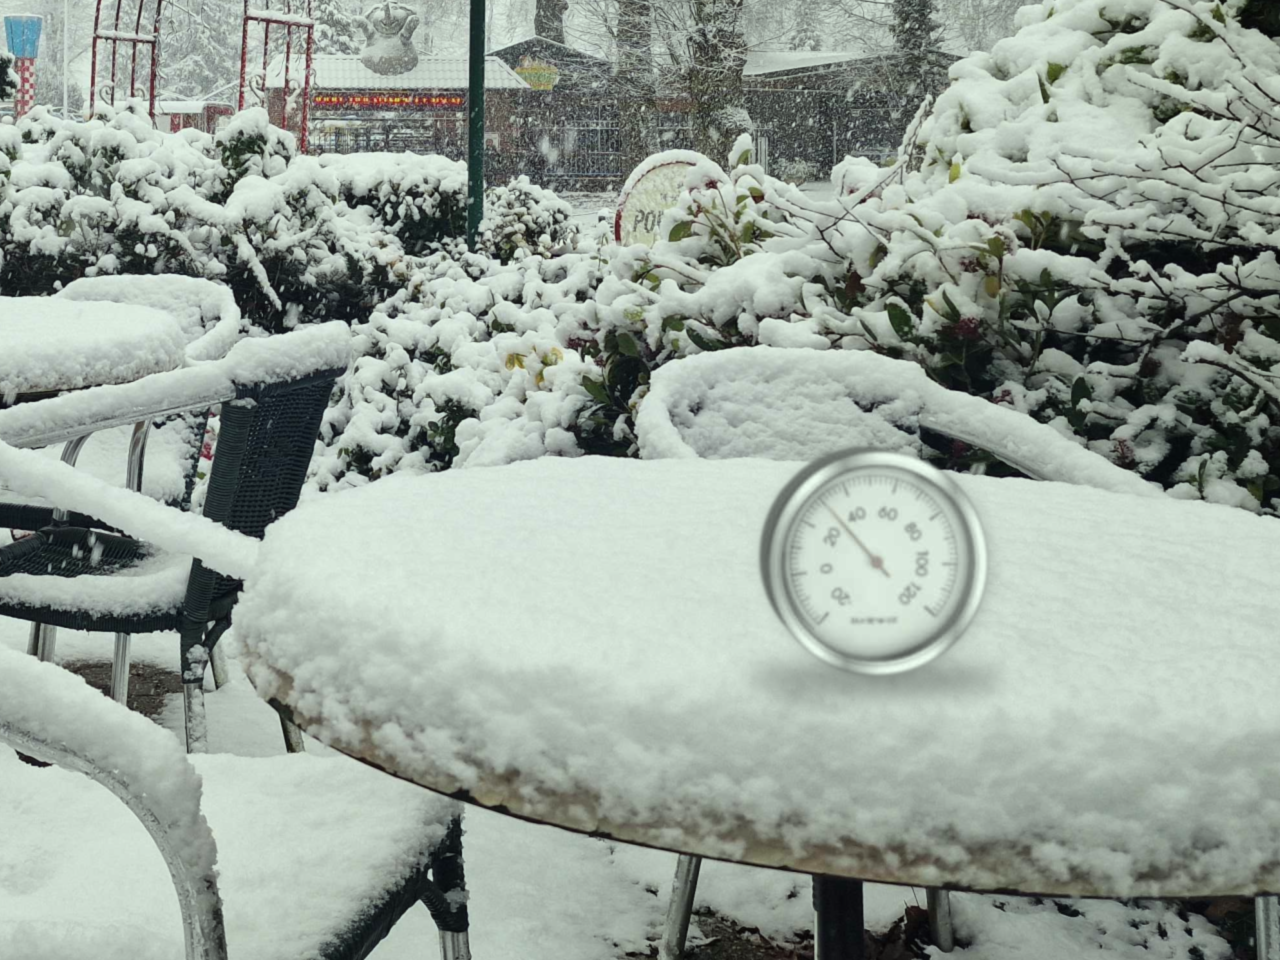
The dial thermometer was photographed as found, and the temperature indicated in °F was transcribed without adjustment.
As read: 30 °F
